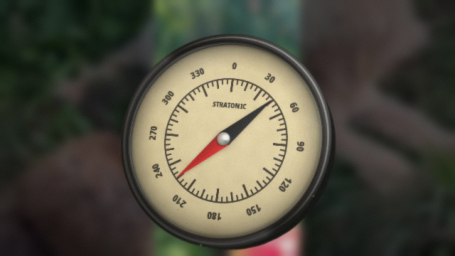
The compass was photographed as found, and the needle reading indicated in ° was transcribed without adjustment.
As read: 225 °
